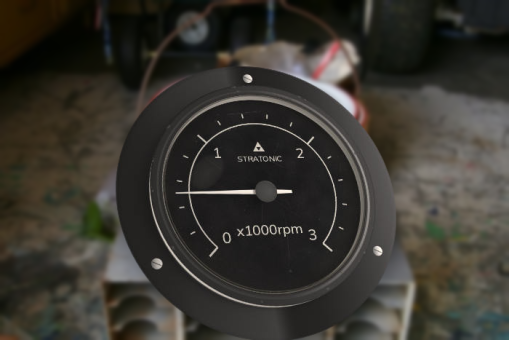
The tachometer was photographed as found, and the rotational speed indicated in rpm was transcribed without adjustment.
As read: 500 rpm
